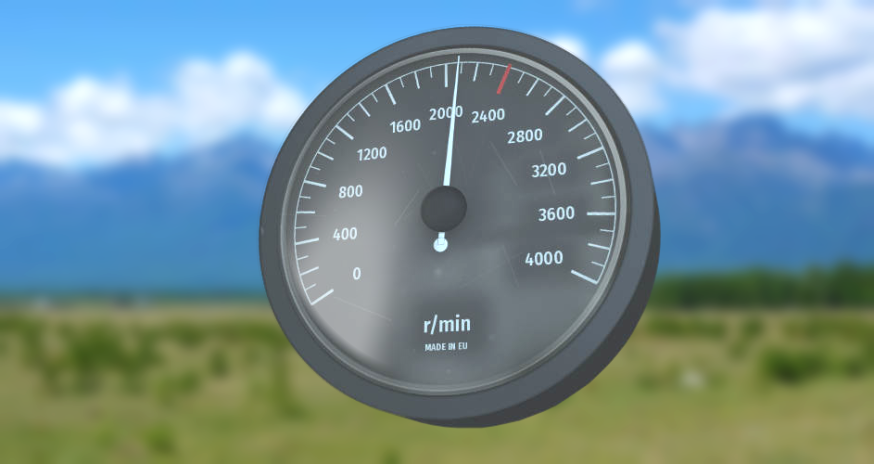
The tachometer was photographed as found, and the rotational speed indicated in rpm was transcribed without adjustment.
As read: 2100 rpm
